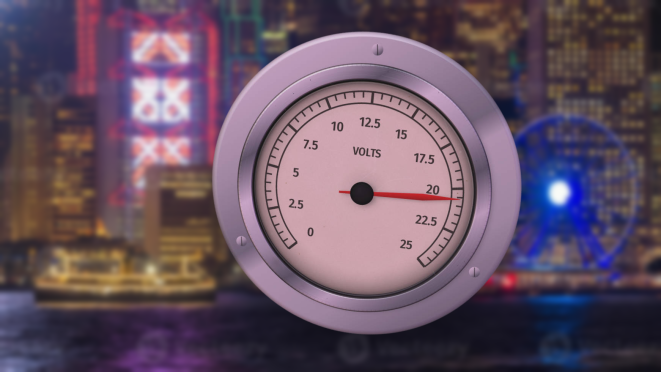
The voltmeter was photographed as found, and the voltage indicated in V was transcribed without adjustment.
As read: 20.5 V
